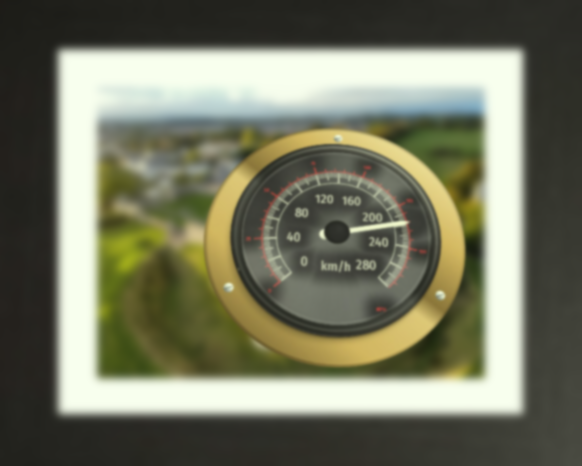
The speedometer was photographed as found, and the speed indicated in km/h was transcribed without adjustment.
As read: 220 km/h
